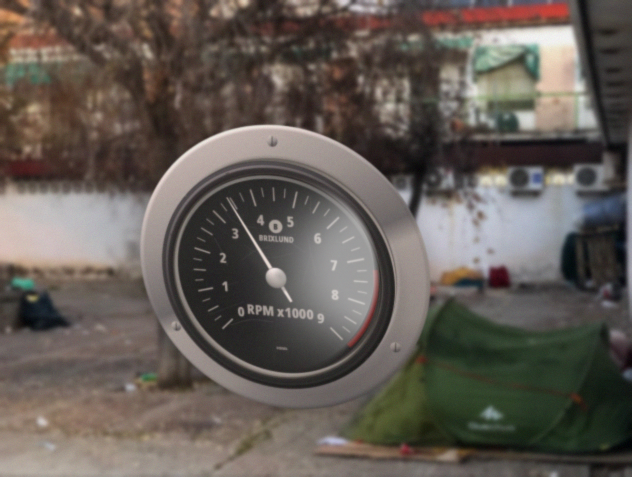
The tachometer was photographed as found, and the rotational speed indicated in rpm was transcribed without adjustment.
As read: 3500 rpm
